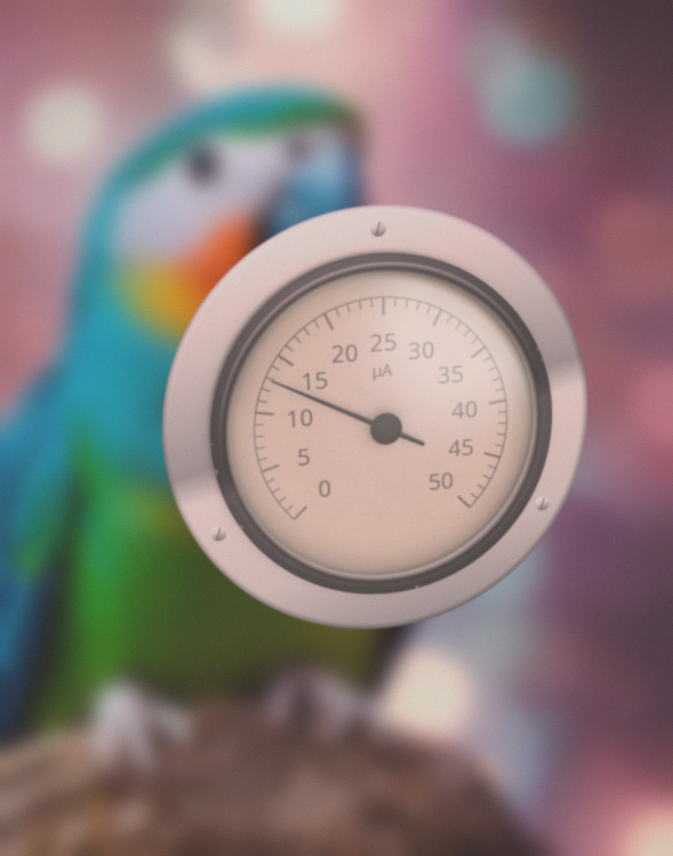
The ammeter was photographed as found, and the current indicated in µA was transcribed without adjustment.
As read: 13 µA
